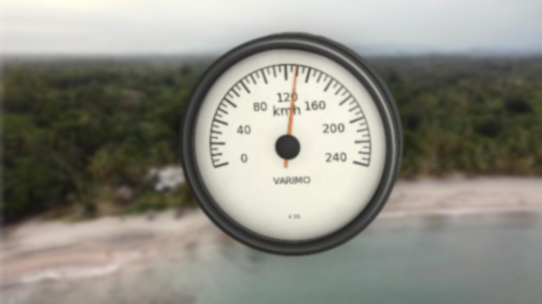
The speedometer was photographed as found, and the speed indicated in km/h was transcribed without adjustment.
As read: 130 km/h
